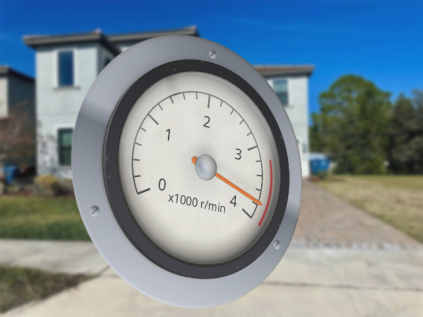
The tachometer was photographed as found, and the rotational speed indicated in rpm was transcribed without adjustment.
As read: 3800 rpm
